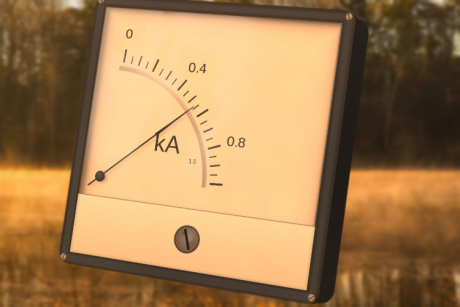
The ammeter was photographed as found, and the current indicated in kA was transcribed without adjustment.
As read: 0.55 kA
